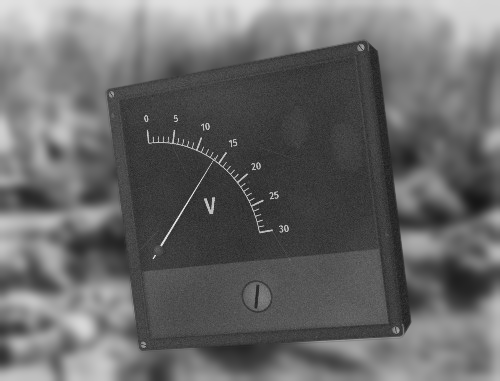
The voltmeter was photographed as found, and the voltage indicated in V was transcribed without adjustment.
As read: 14 V
